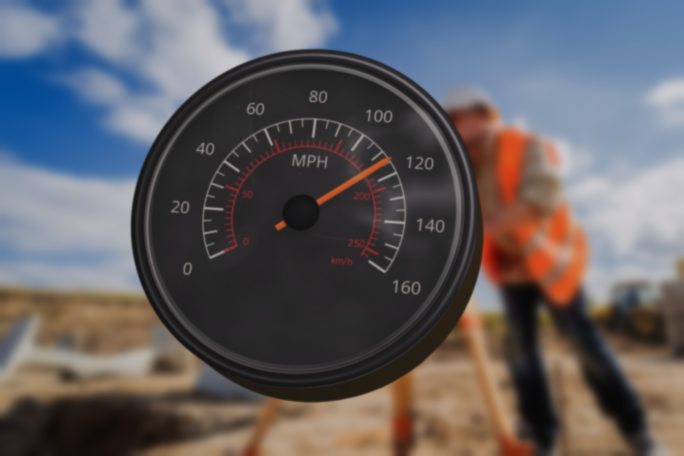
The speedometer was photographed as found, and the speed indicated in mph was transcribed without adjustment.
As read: 115 mph
